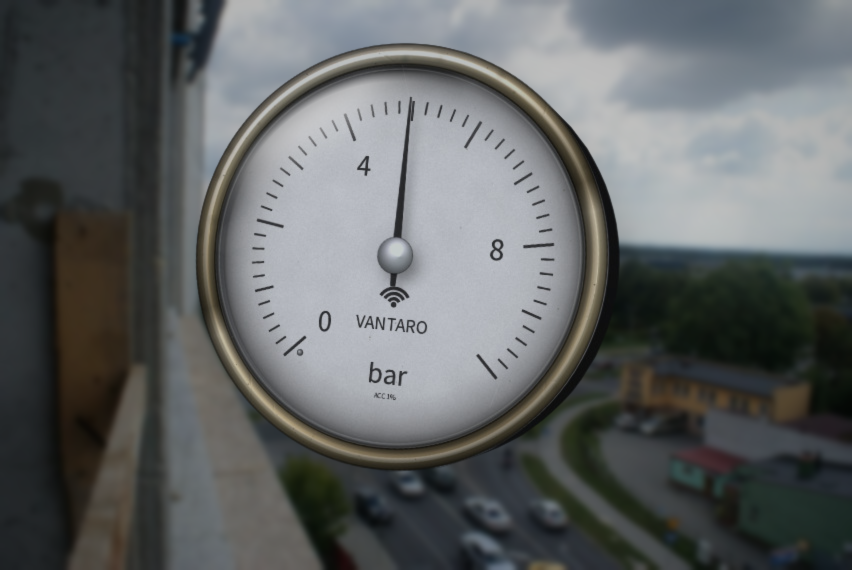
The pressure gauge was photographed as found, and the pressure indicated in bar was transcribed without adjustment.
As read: 5 bar
